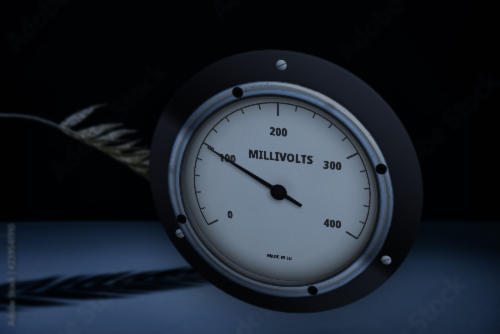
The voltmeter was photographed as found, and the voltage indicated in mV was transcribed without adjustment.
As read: 100 mV
